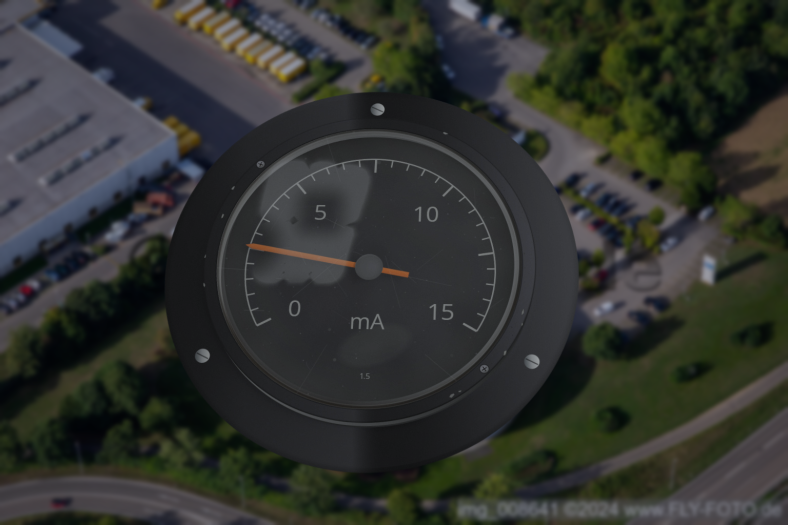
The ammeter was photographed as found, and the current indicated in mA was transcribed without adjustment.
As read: 2.5 mA
